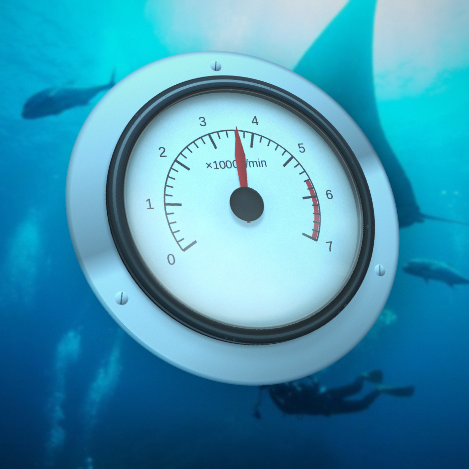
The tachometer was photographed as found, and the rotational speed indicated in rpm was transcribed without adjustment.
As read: 3600 rpm
